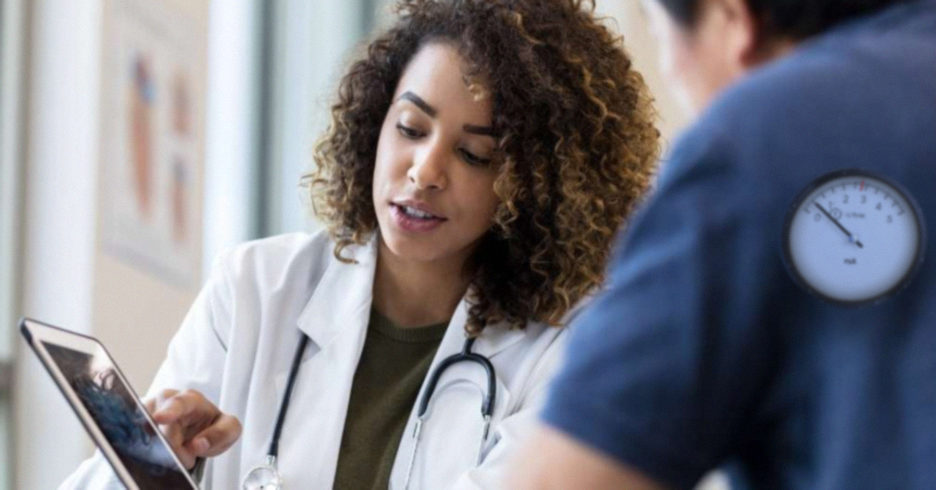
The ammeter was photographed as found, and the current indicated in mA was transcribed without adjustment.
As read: 0.5 mA
